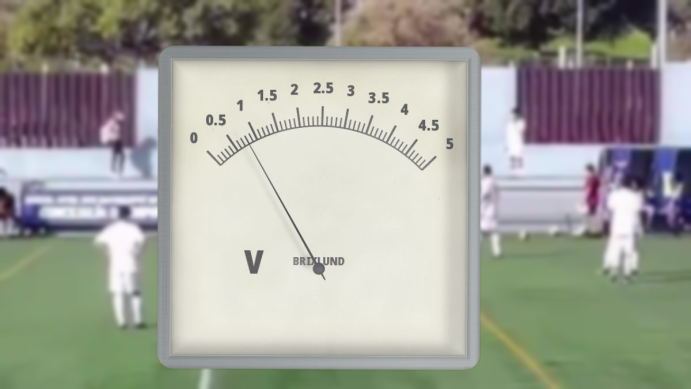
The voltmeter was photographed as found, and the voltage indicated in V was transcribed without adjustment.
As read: 0.8 V
